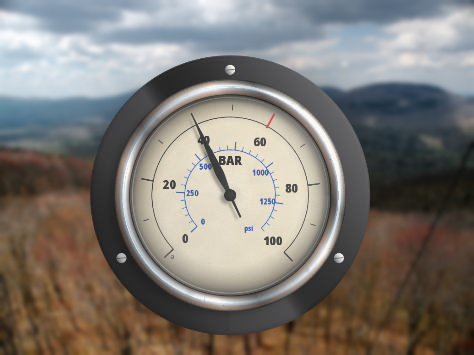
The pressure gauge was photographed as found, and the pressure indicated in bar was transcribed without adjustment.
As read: 40 bar
